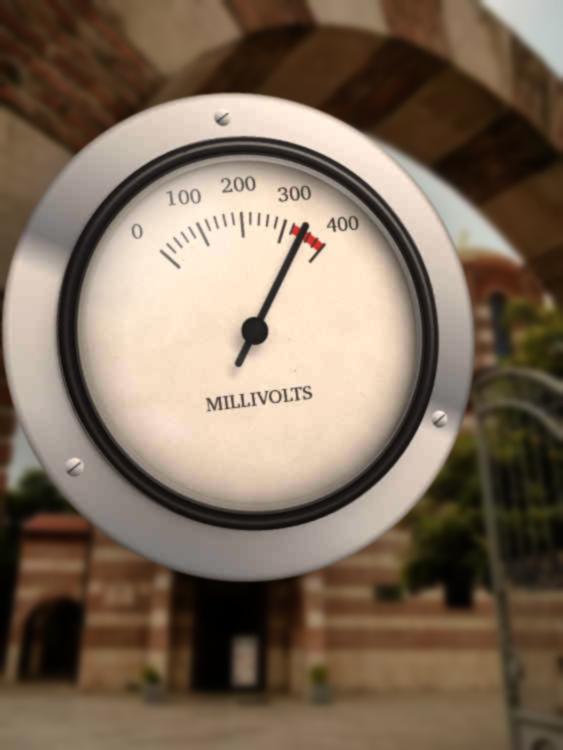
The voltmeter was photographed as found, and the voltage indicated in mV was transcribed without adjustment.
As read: 340 mV
